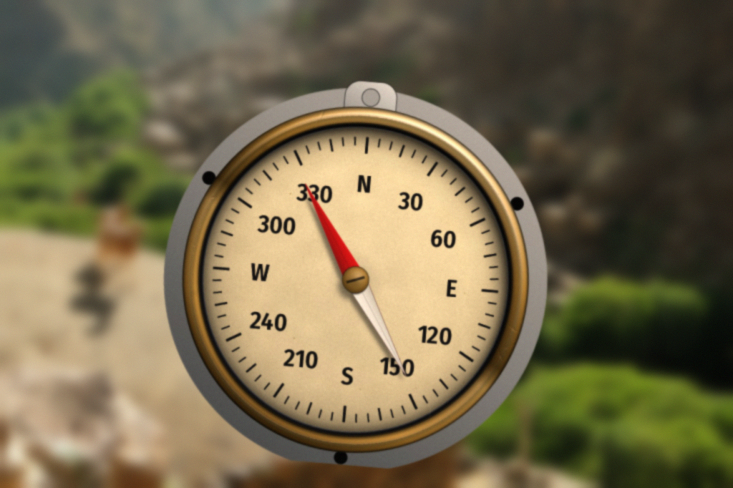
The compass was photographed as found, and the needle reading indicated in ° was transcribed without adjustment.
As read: 327.5 °
